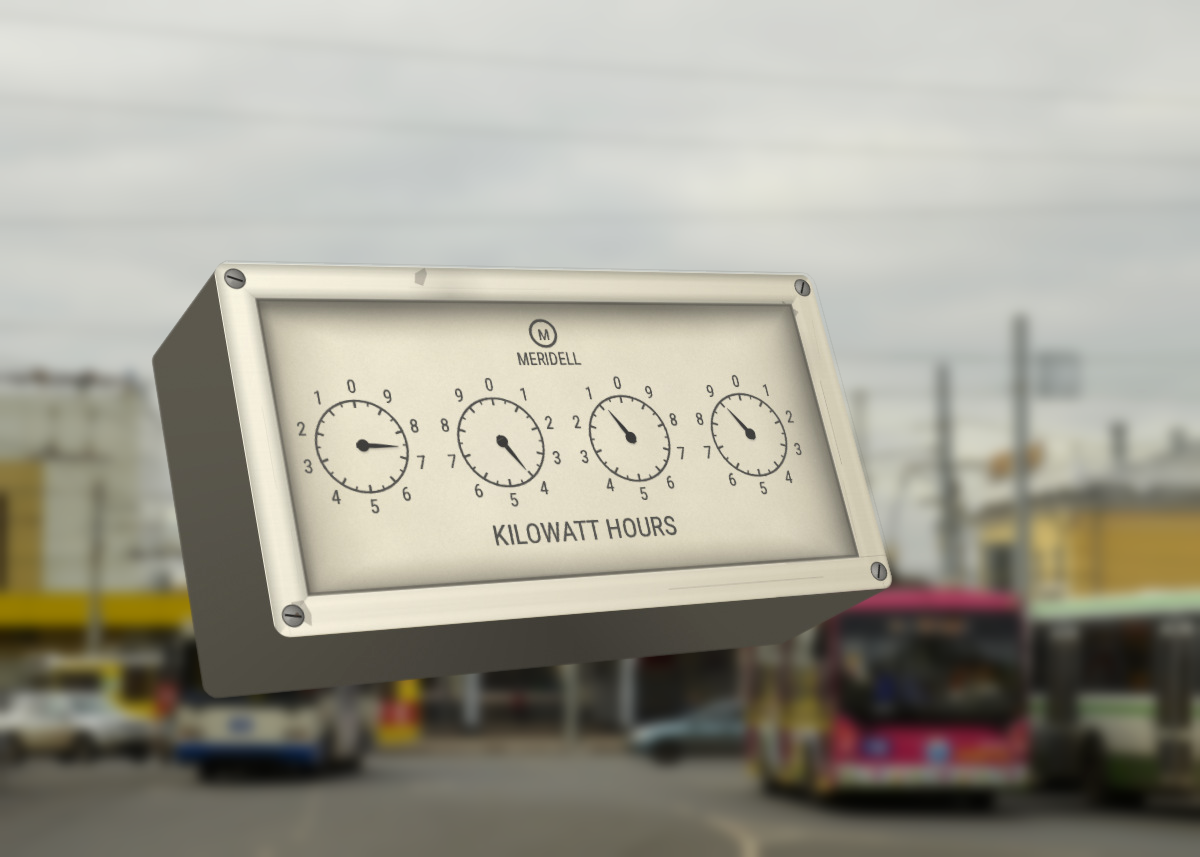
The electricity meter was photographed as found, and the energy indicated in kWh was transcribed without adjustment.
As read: 7409 kWh
